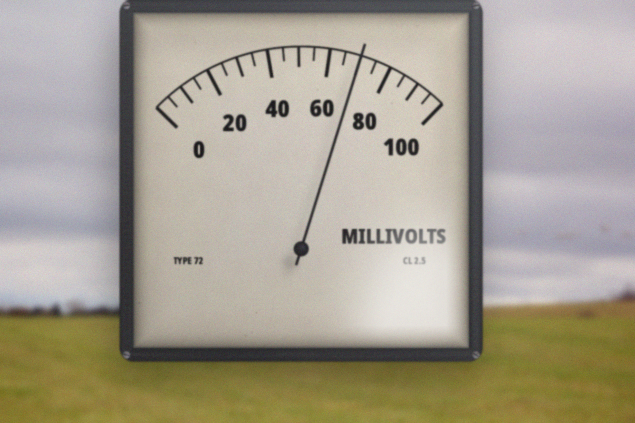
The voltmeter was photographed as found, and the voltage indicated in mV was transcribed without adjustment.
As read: 70 mV
